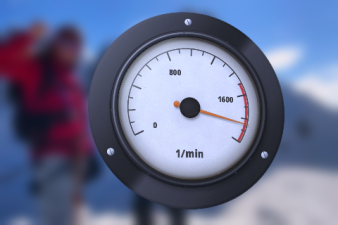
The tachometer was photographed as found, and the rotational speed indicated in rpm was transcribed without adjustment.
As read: 1850 rpm
